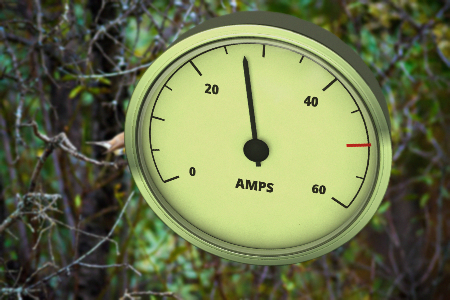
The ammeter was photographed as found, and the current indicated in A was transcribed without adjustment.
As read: 27.5 A
